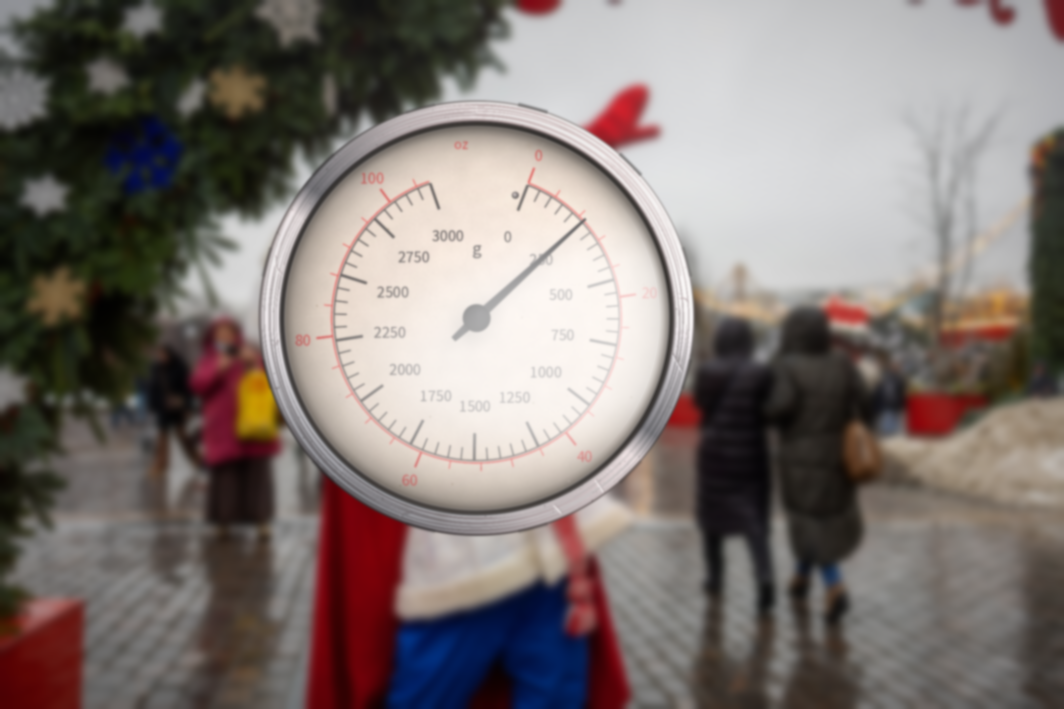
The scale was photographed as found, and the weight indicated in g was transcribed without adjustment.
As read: 250 g
